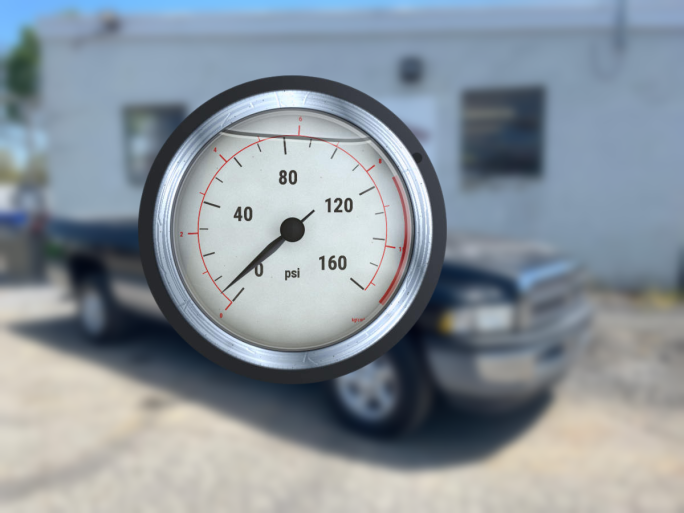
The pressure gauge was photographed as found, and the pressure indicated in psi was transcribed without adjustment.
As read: 5 psi
